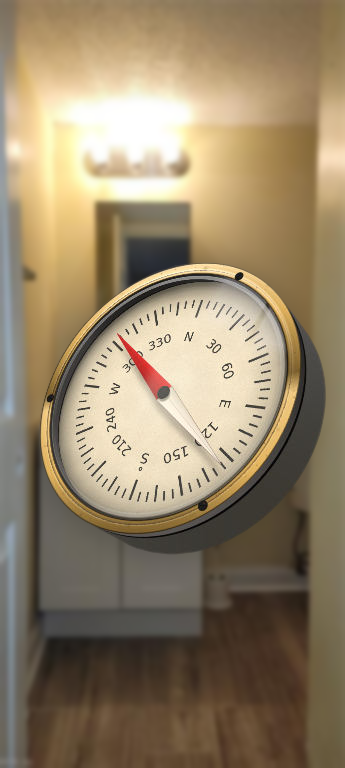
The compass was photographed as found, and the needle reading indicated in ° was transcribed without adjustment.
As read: 305 °
